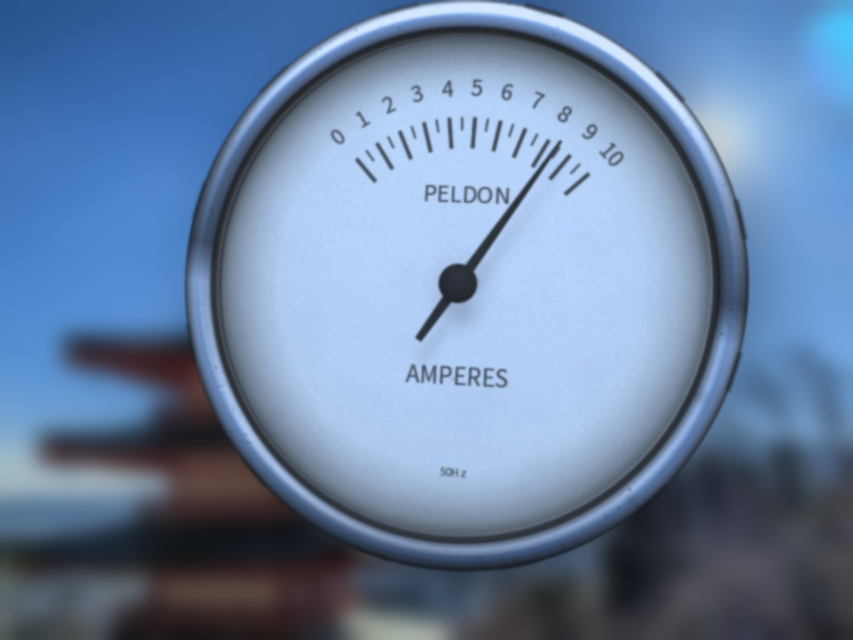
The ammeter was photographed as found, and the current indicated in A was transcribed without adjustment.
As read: 8.5 A
